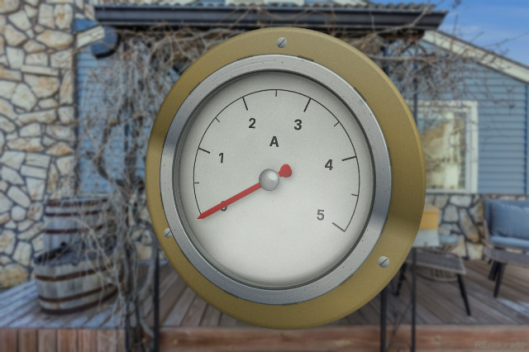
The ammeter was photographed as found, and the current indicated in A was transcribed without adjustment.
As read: 0 A
